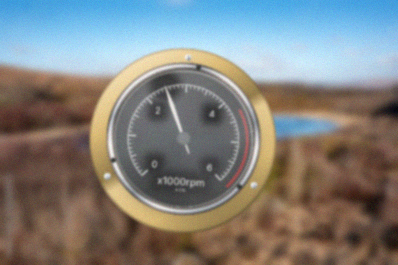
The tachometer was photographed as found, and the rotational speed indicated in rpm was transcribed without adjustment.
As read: 2500 rpm
